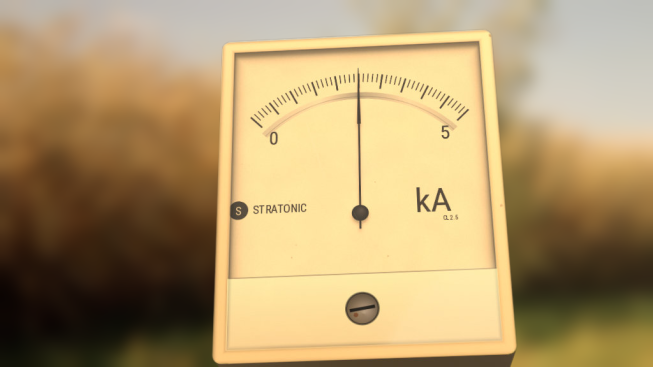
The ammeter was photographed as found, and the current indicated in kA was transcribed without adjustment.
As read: 2.5 kA
